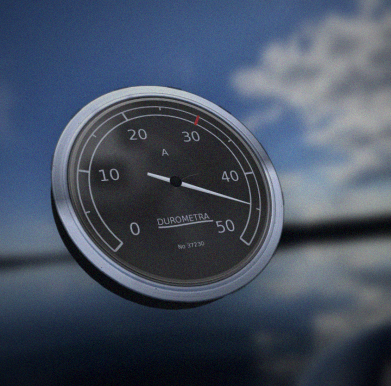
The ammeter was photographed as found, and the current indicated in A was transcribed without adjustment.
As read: 45 A
